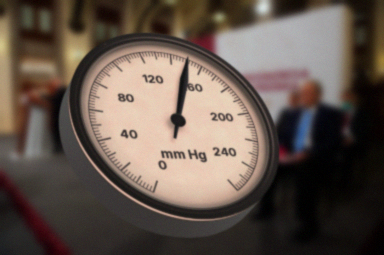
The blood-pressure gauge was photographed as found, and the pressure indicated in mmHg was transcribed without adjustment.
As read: 150 mmHg
